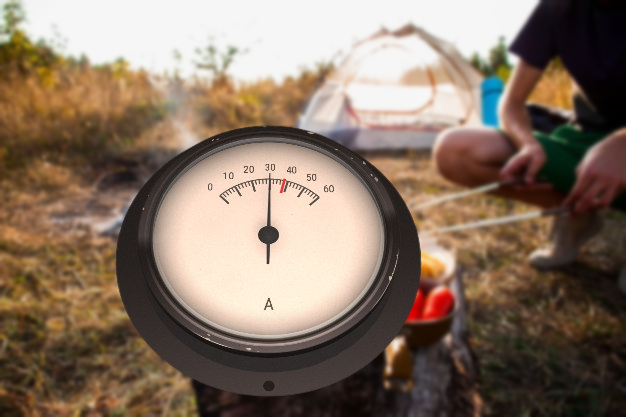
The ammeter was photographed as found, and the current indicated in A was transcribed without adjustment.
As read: 30 A
